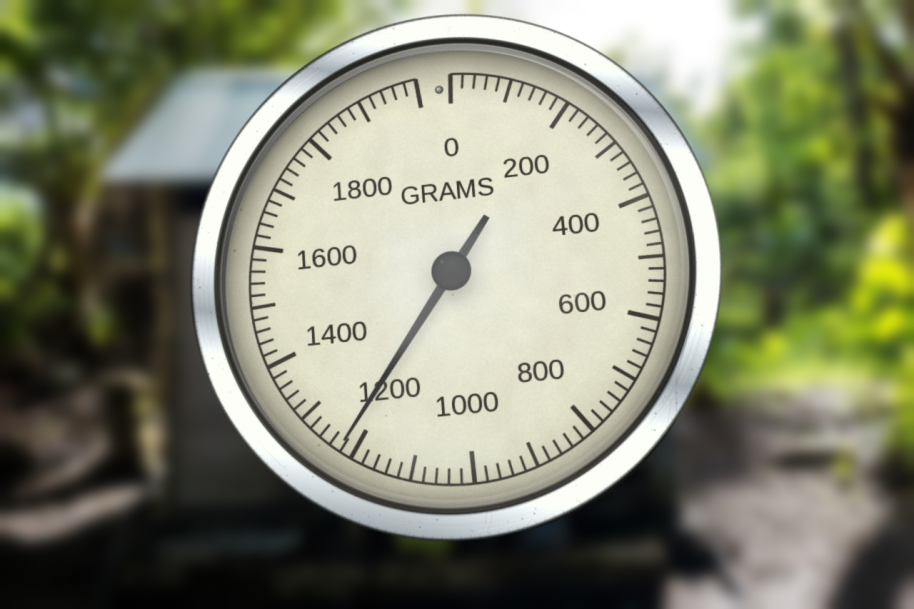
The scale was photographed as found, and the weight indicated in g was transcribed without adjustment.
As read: 1220 g
